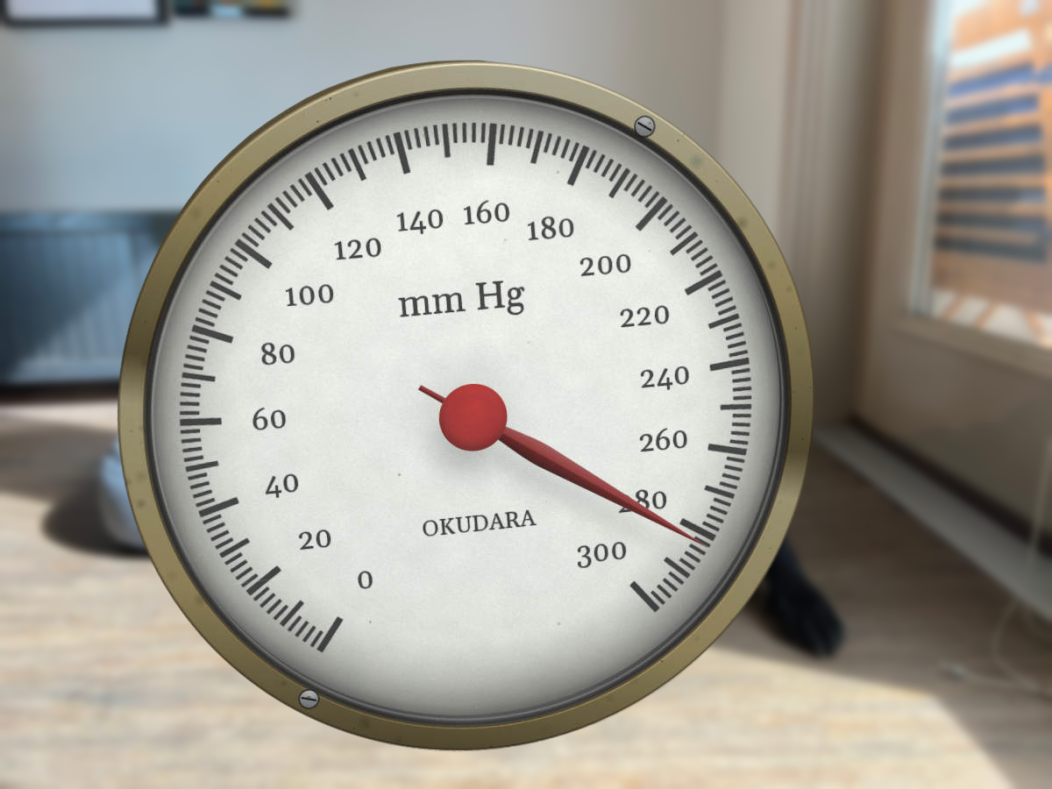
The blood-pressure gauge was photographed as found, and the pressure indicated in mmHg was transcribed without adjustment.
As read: 282 mmHg
